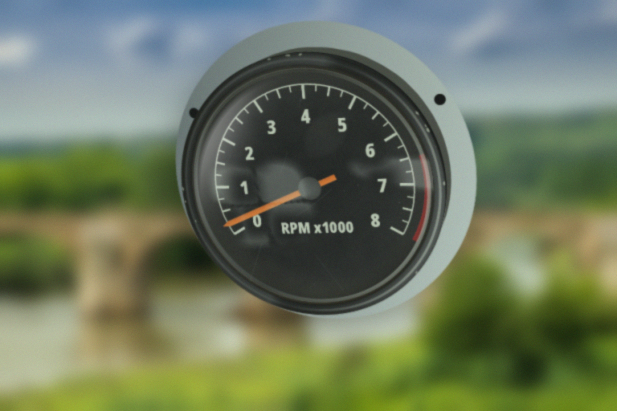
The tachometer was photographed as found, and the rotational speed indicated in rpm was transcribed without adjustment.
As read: 250 rpm
